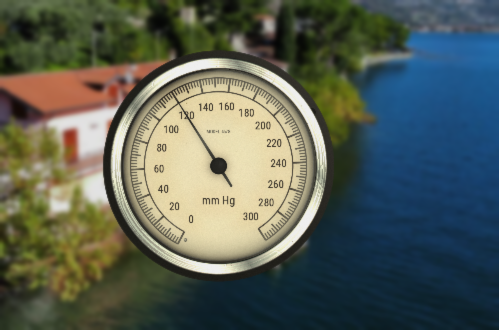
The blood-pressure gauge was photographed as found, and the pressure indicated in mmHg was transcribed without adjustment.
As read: 120 mmHg
